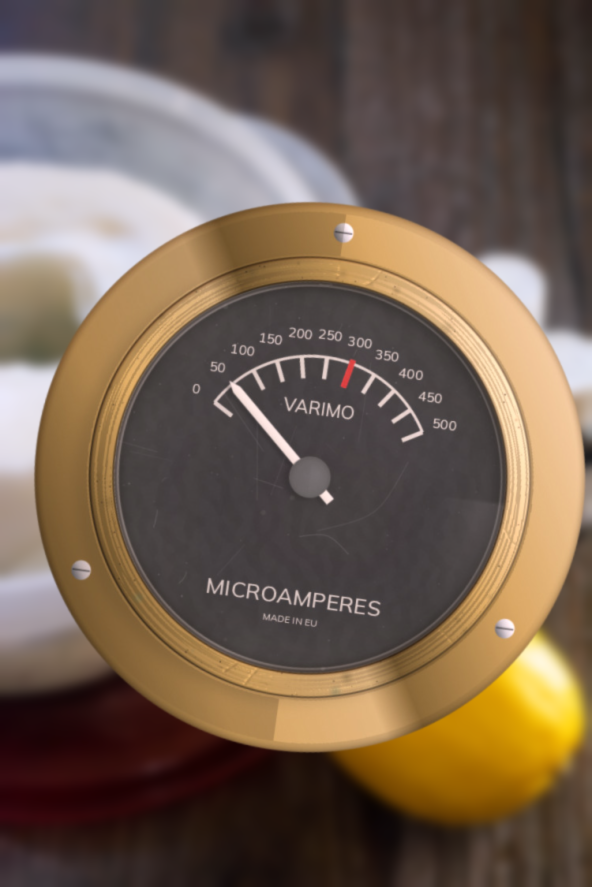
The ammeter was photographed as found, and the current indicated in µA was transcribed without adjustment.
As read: 50 µA
